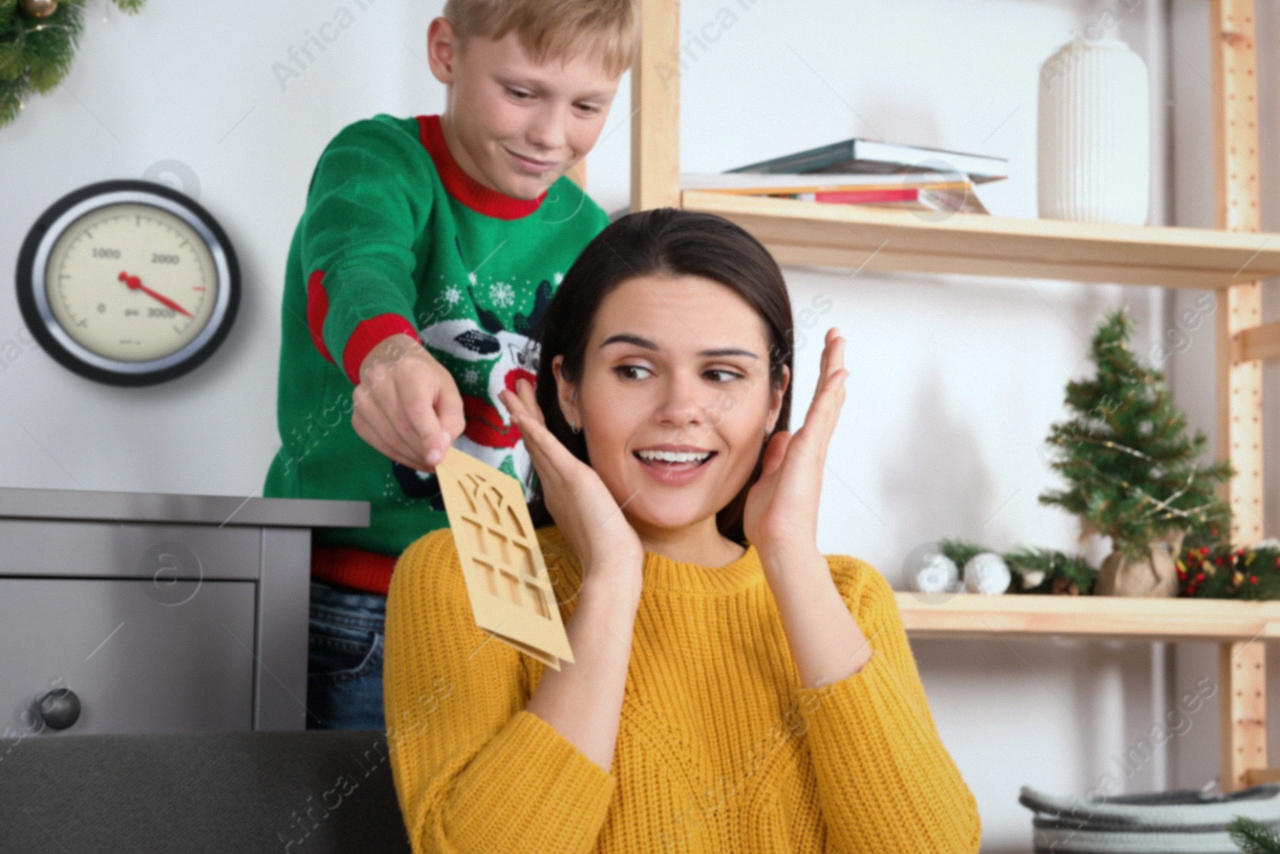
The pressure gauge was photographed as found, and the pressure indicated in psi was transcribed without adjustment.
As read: 2800 psi
